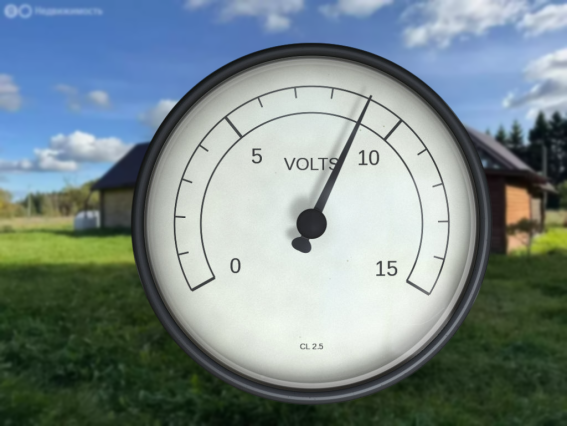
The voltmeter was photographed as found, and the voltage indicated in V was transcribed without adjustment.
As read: 9 V
